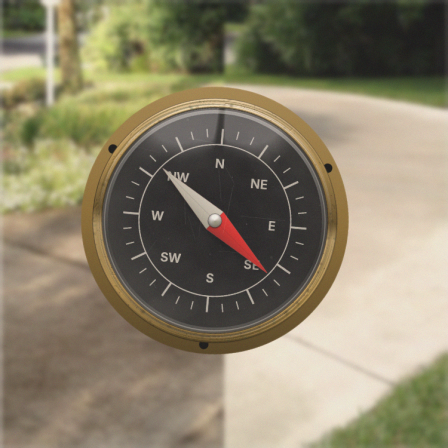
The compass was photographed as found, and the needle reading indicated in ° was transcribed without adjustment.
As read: 130 °
